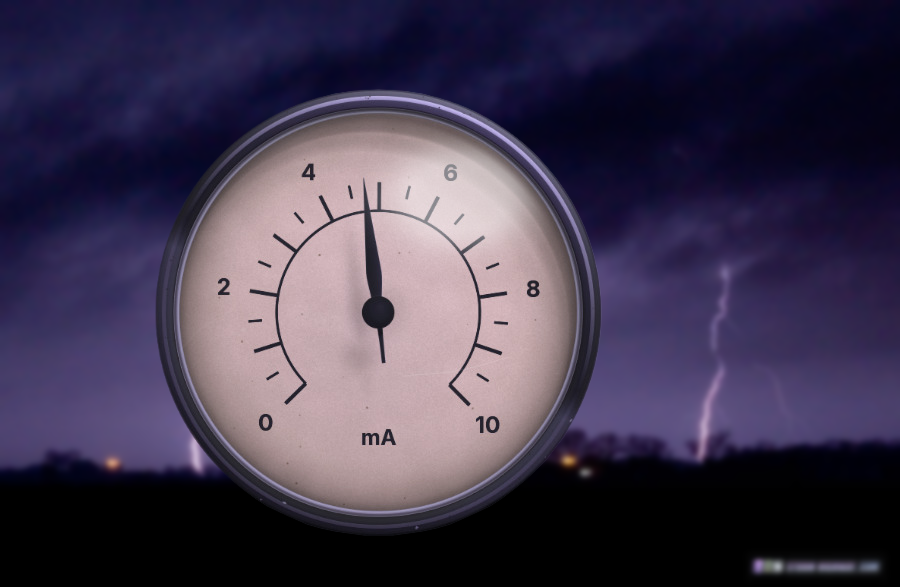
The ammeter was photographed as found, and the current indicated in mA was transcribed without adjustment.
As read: 4.75 mA
